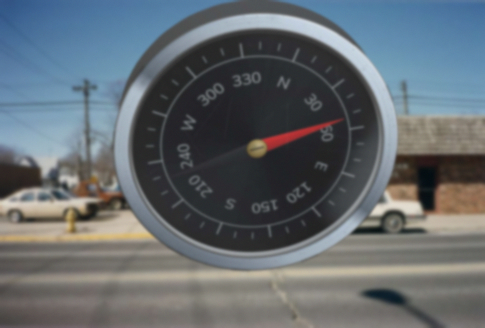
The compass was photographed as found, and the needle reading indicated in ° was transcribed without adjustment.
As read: 50 °
